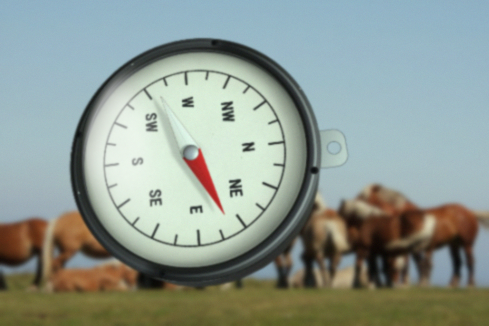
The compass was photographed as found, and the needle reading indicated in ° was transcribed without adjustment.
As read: 67.5 °
